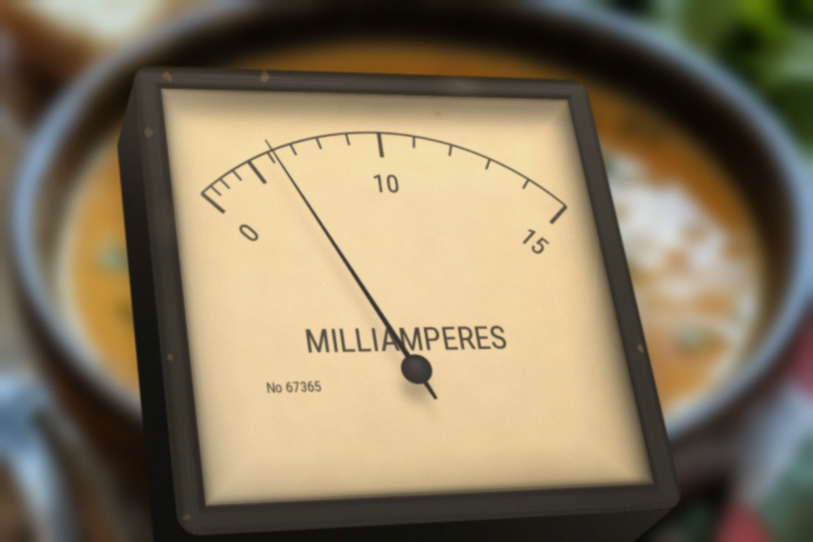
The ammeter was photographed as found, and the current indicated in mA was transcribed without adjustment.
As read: 6 mA
